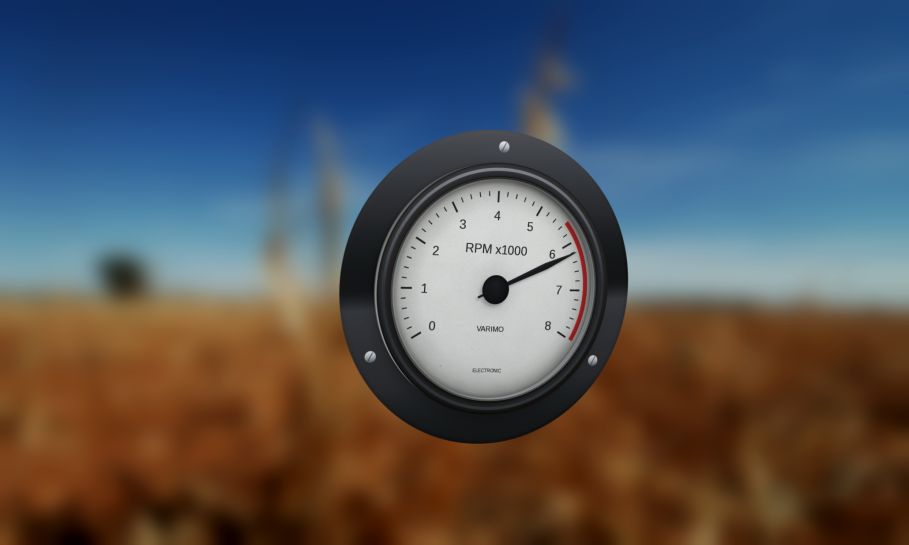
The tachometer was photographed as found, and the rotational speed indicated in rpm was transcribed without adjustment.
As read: 6200 rpm
